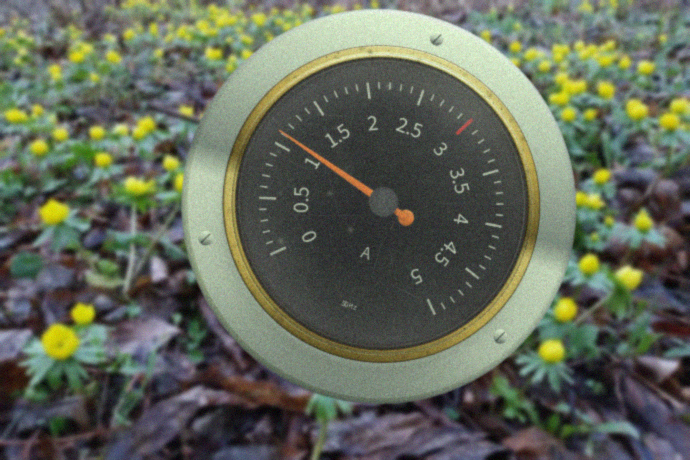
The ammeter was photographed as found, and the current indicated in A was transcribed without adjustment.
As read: 1.1 A
